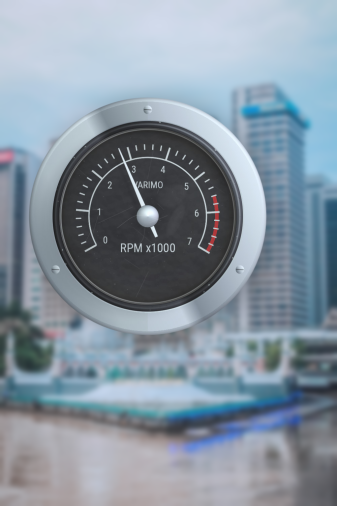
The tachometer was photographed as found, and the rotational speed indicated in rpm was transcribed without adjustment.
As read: 2800 rpm
